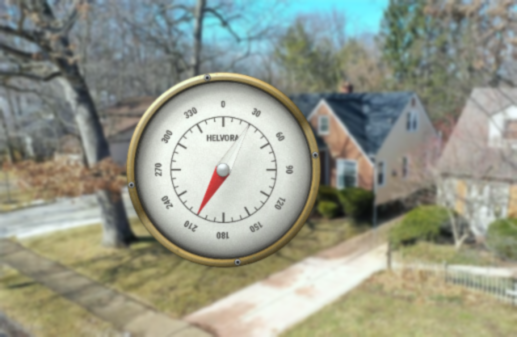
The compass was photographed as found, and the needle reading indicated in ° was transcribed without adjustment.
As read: 210 °
